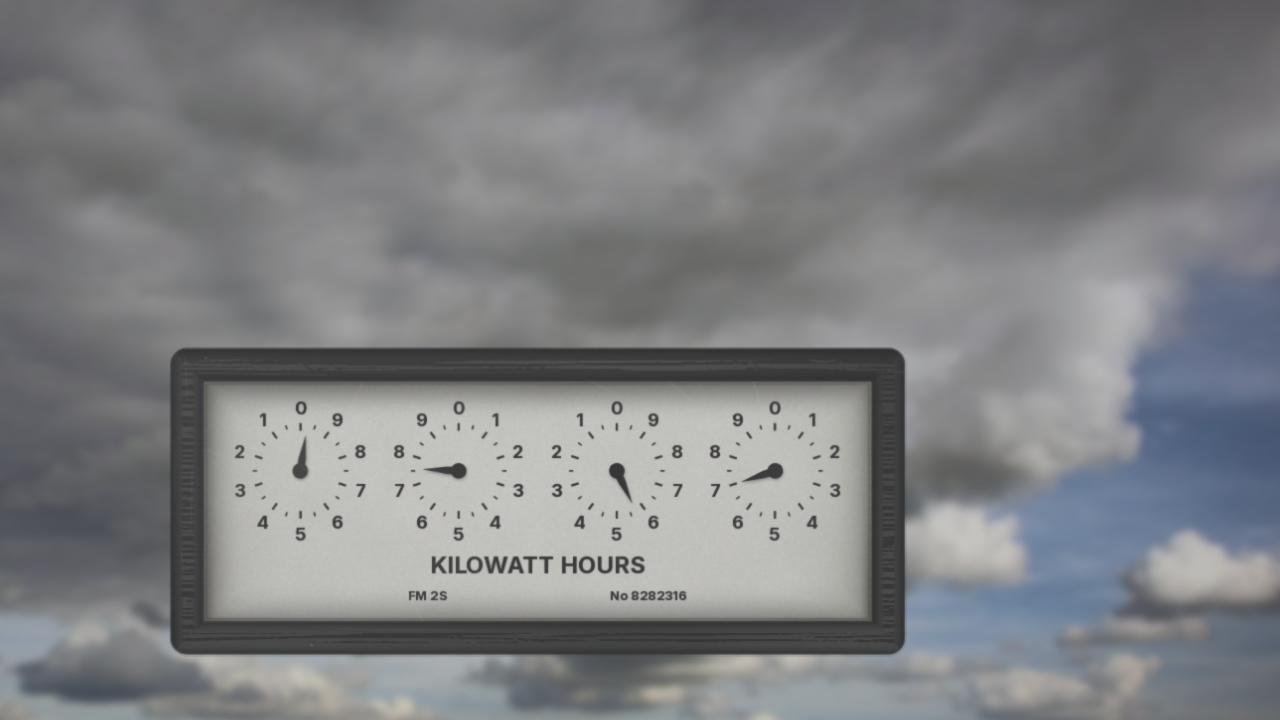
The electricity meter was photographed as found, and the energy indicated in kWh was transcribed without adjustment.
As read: 9757 kWh
